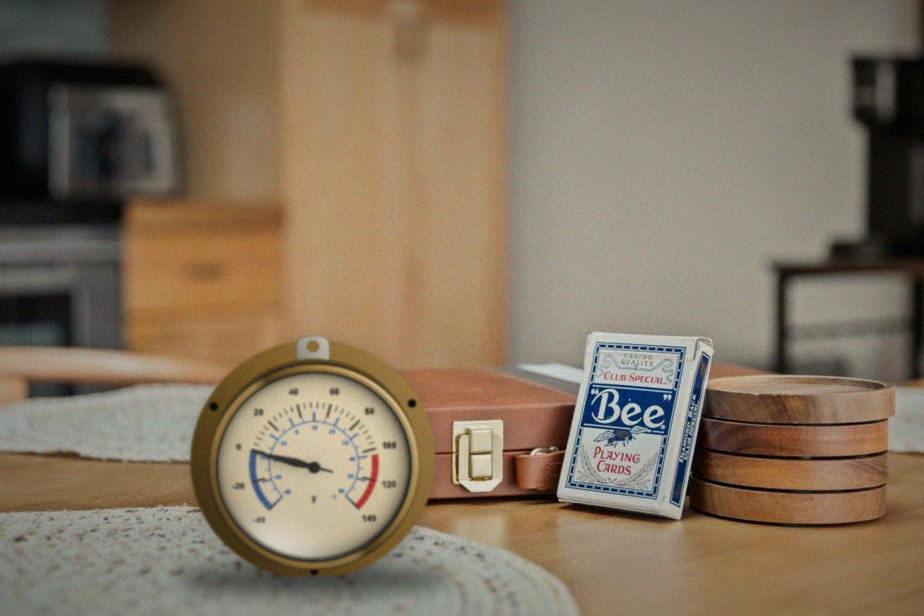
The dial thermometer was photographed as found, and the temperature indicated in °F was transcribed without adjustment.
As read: 0 °F
